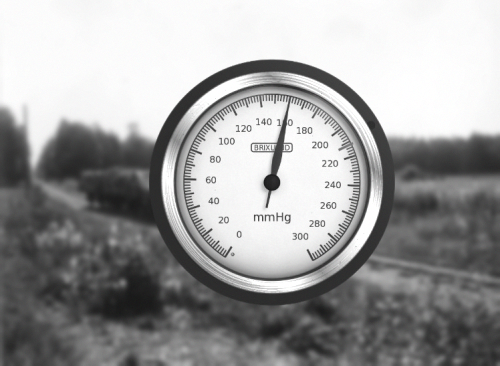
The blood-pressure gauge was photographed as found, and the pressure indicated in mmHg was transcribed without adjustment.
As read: 160 mmHg
